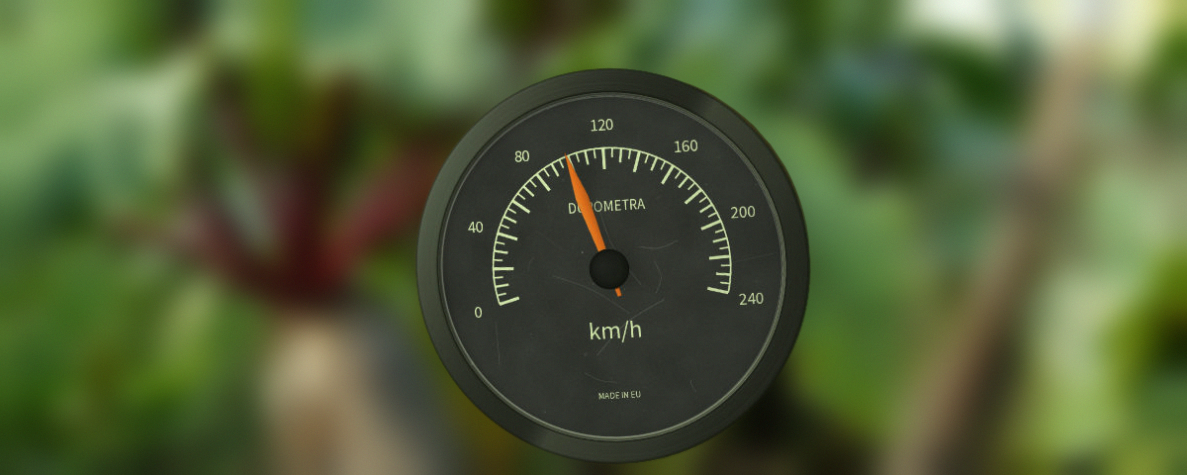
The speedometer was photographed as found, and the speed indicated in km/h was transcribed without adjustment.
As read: 100 km/h
